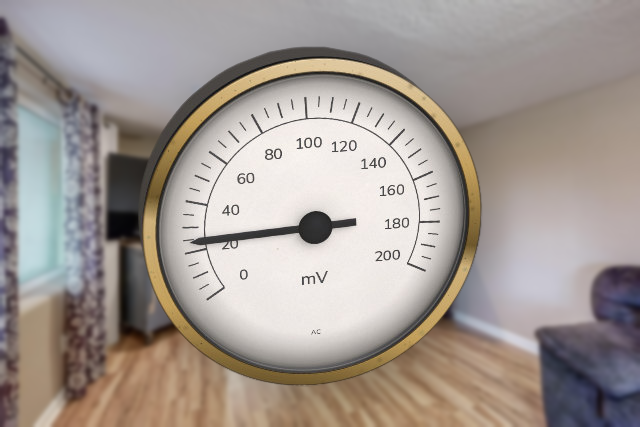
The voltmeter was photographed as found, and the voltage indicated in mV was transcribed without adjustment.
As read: 25 mV
